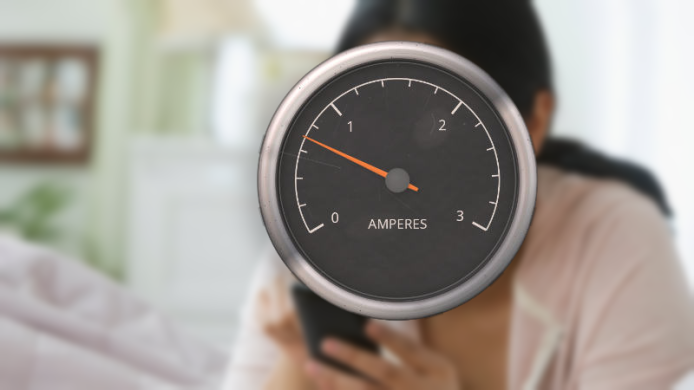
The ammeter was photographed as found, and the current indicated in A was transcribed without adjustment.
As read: 0.7 A
